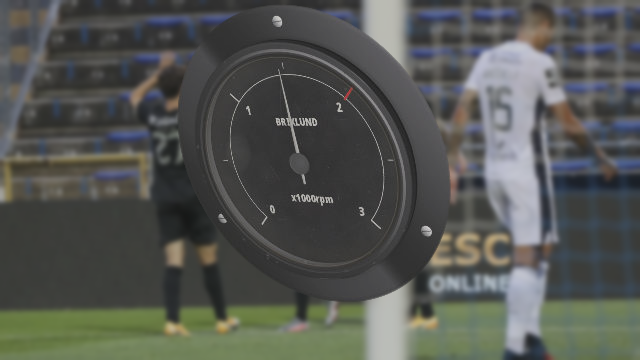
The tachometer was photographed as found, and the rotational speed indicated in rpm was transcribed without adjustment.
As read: 1500 rpm
